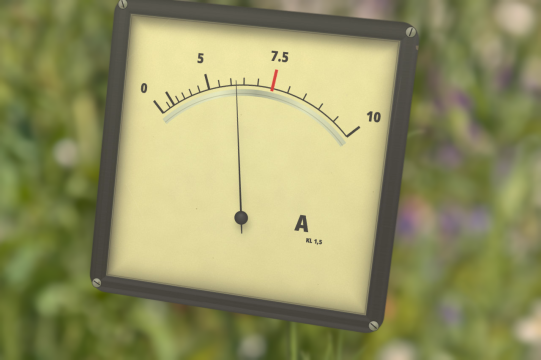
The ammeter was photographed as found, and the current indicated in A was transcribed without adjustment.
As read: 6.25 A
